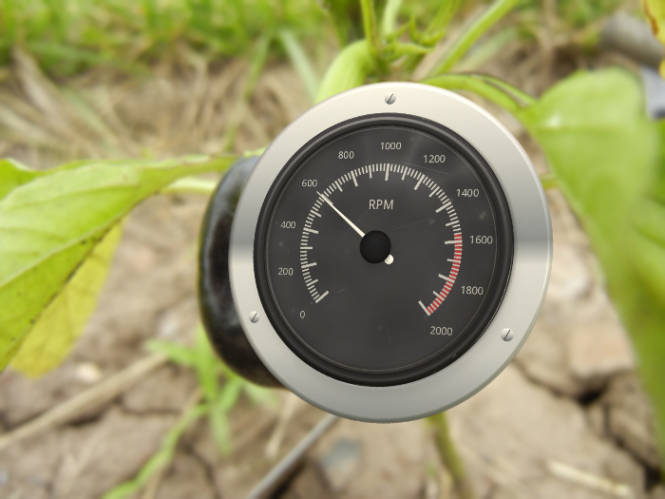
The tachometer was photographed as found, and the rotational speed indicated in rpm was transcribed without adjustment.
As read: 600 rpm
